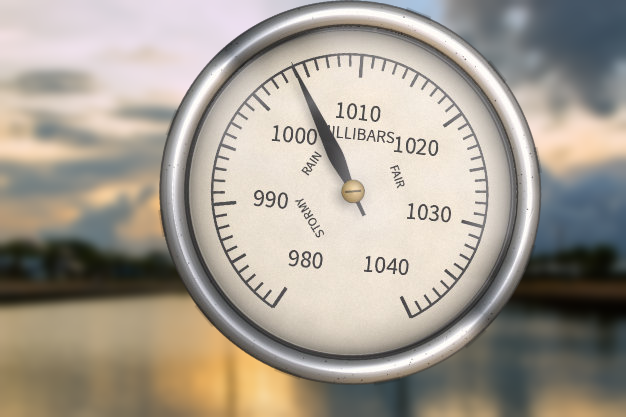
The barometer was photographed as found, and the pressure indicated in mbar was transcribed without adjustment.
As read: 1004 mbar
